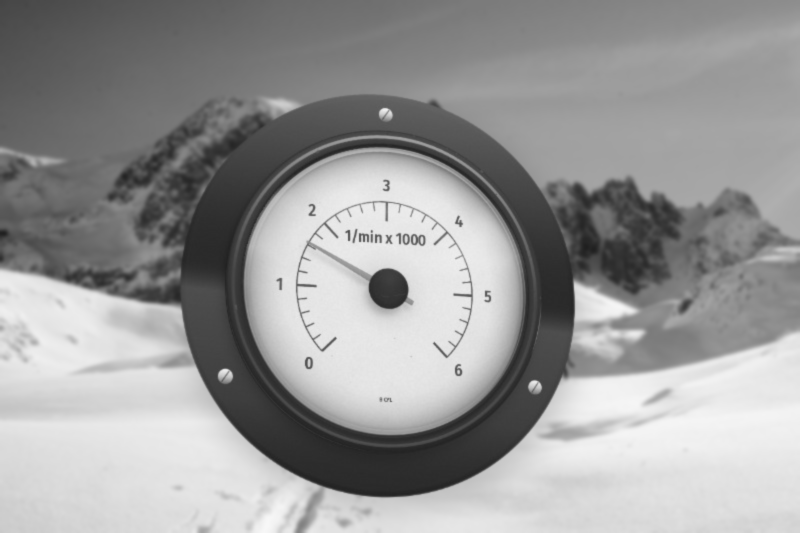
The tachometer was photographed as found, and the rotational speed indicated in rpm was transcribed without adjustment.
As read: 1600 rpm
